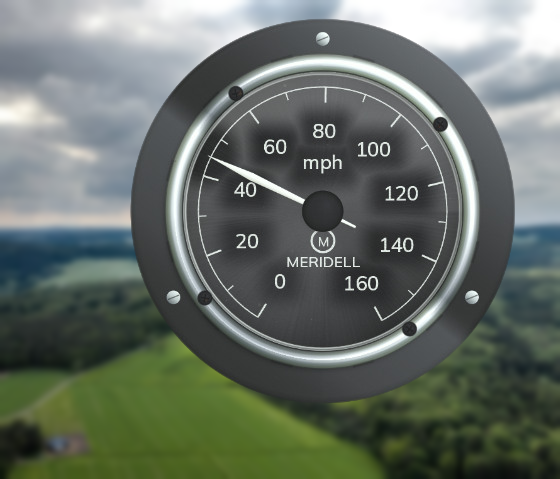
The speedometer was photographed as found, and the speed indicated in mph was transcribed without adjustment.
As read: 45 mph
